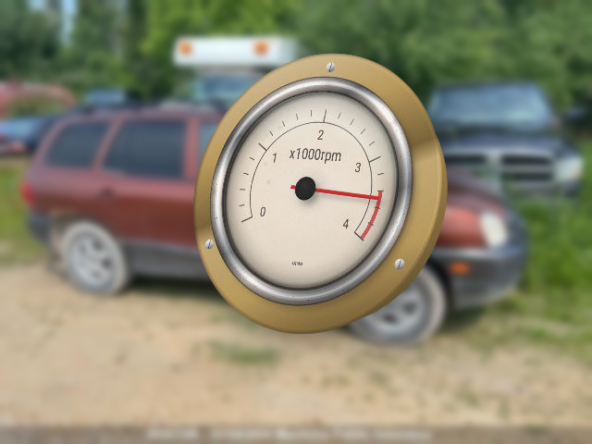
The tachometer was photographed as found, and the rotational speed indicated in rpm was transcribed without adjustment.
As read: 3500 rpm
